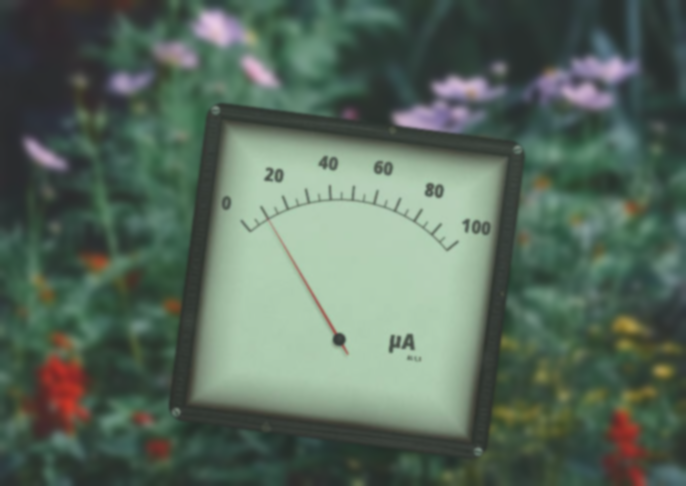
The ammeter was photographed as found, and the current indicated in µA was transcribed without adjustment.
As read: 10 µA
